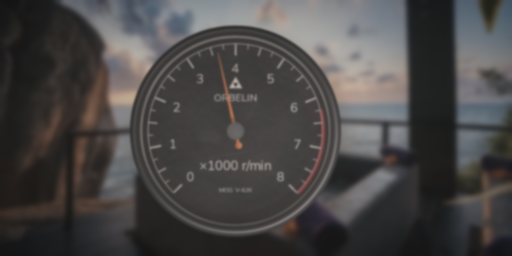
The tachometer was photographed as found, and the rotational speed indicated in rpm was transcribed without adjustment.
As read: 3625 rpm
